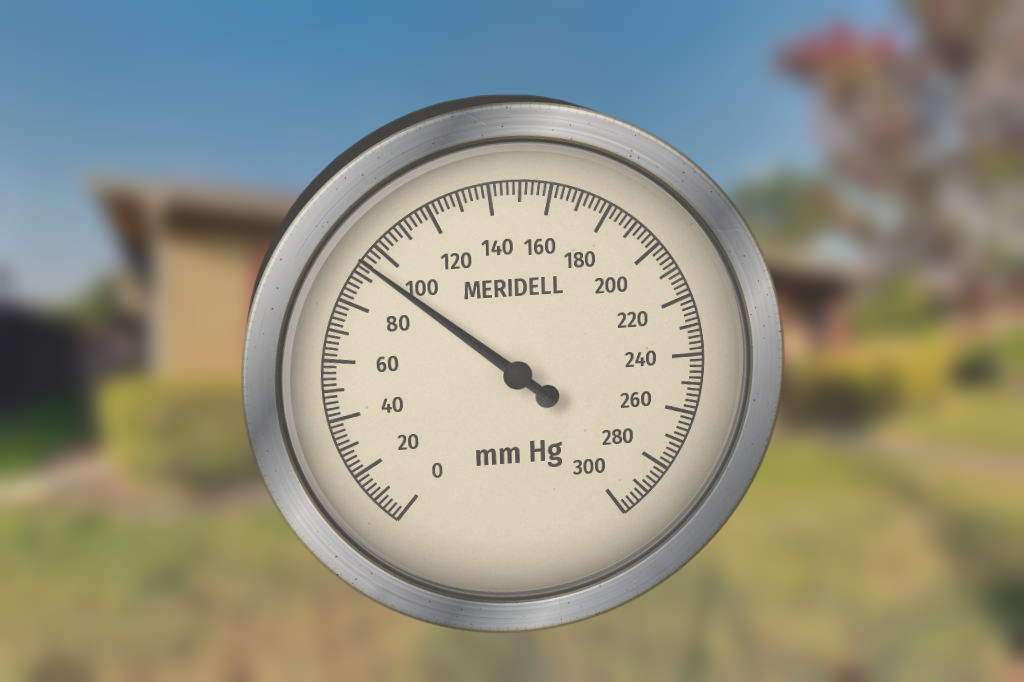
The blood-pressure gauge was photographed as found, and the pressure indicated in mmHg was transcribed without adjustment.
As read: 94 mmHg
